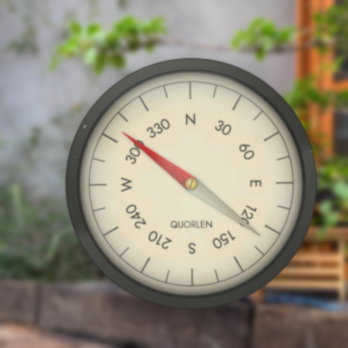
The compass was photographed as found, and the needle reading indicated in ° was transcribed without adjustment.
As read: 307.5 °
